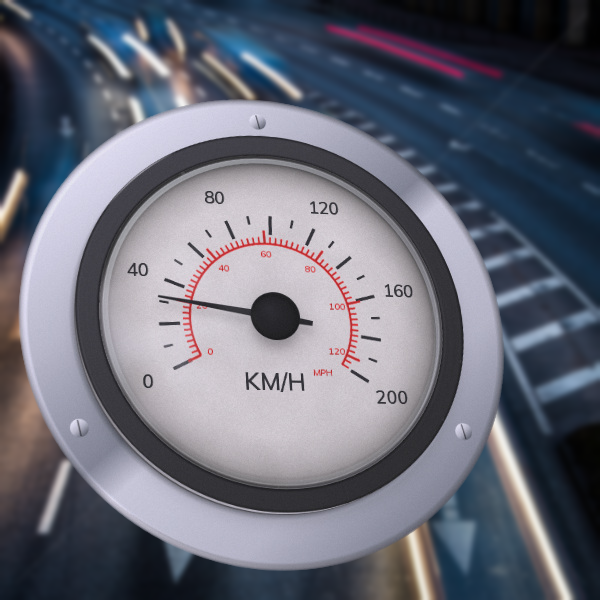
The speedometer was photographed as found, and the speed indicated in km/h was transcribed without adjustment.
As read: 30 km/h
